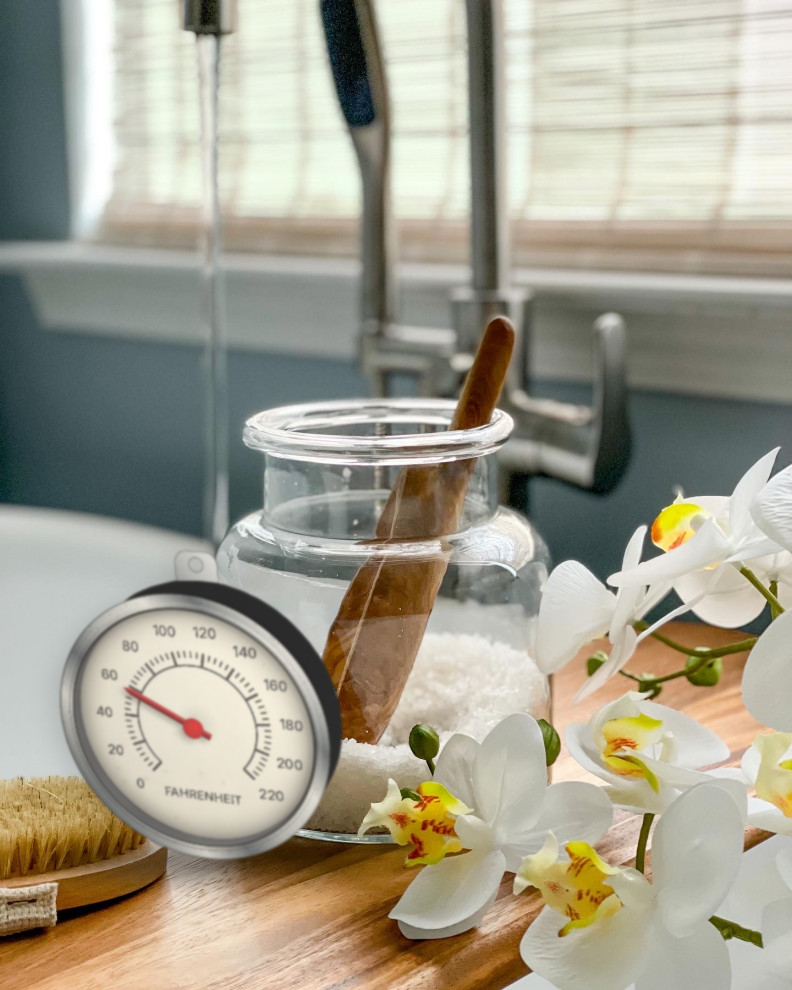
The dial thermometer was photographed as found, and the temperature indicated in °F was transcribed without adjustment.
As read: 60 °F
